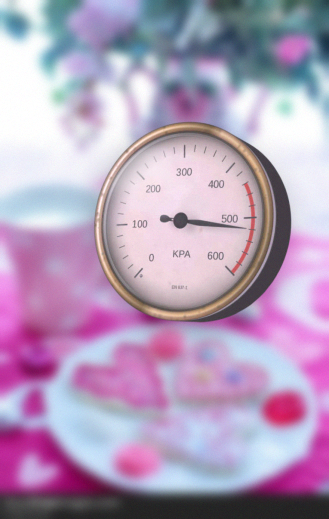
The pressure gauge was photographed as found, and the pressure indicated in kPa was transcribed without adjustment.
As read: 520 kPa
